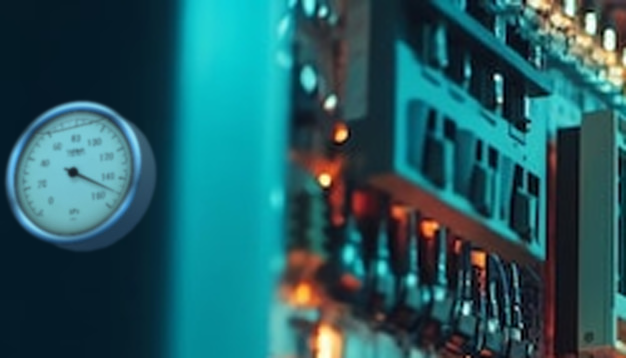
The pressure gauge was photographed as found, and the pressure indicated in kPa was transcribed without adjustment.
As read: 150 kPa
